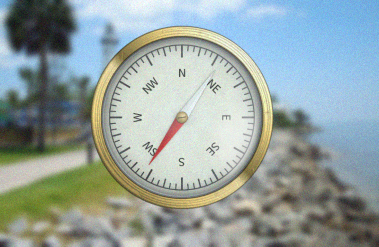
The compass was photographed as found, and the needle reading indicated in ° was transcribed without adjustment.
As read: 215 °
